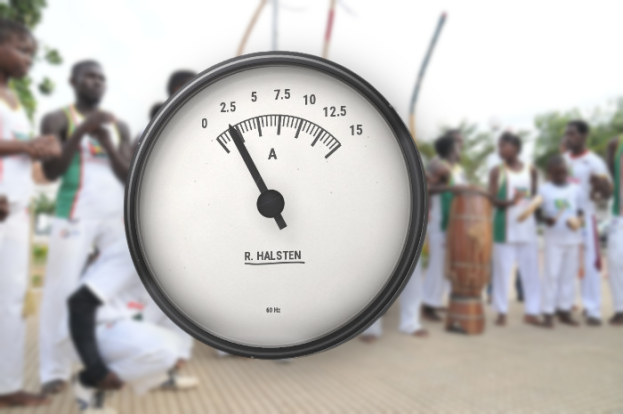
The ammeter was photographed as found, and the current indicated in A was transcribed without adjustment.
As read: 2 A
